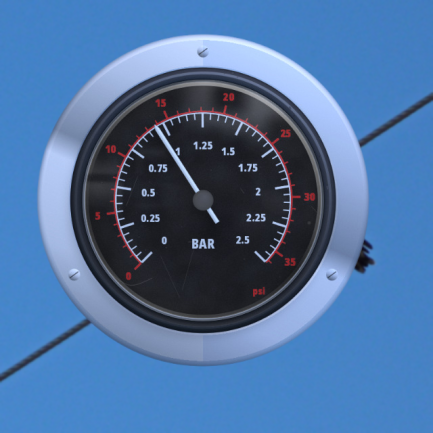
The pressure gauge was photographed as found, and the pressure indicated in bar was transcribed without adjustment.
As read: 0.95 bar
